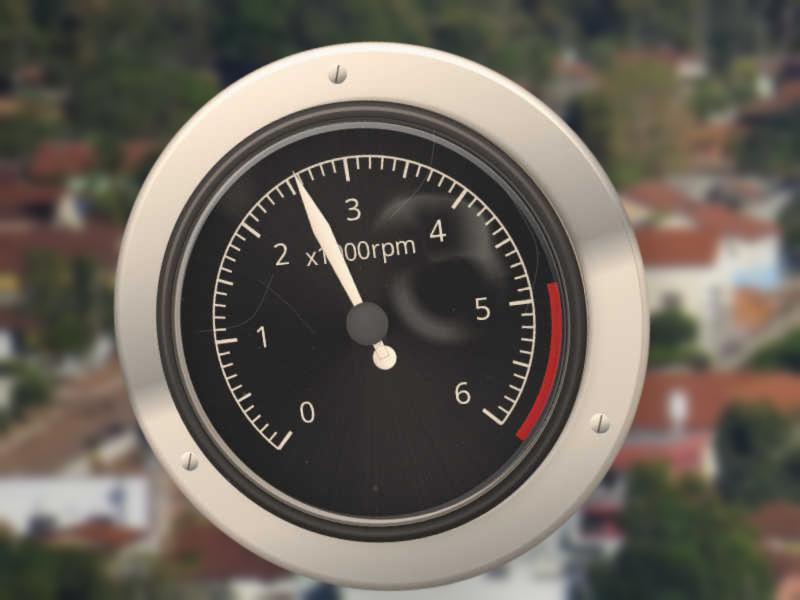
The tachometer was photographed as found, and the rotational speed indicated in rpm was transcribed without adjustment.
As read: 2600 rpm
